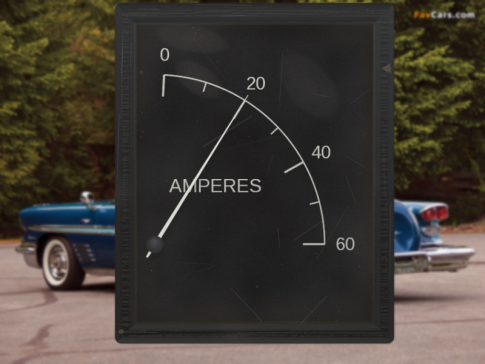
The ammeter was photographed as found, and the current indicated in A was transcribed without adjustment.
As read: 20 A
